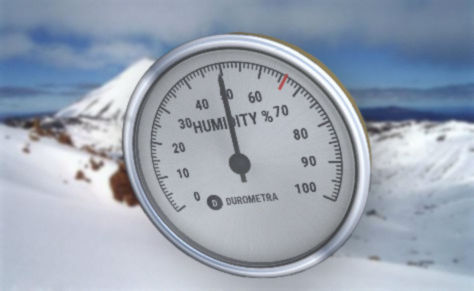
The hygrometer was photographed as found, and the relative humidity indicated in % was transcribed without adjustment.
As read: 50 %
